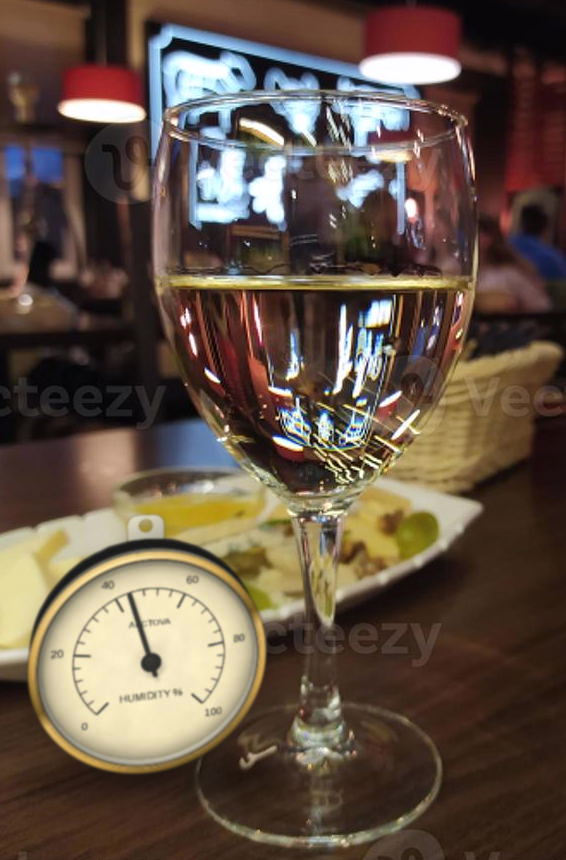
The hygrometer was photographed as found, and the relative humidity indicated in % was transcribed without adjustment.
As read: 44 %
